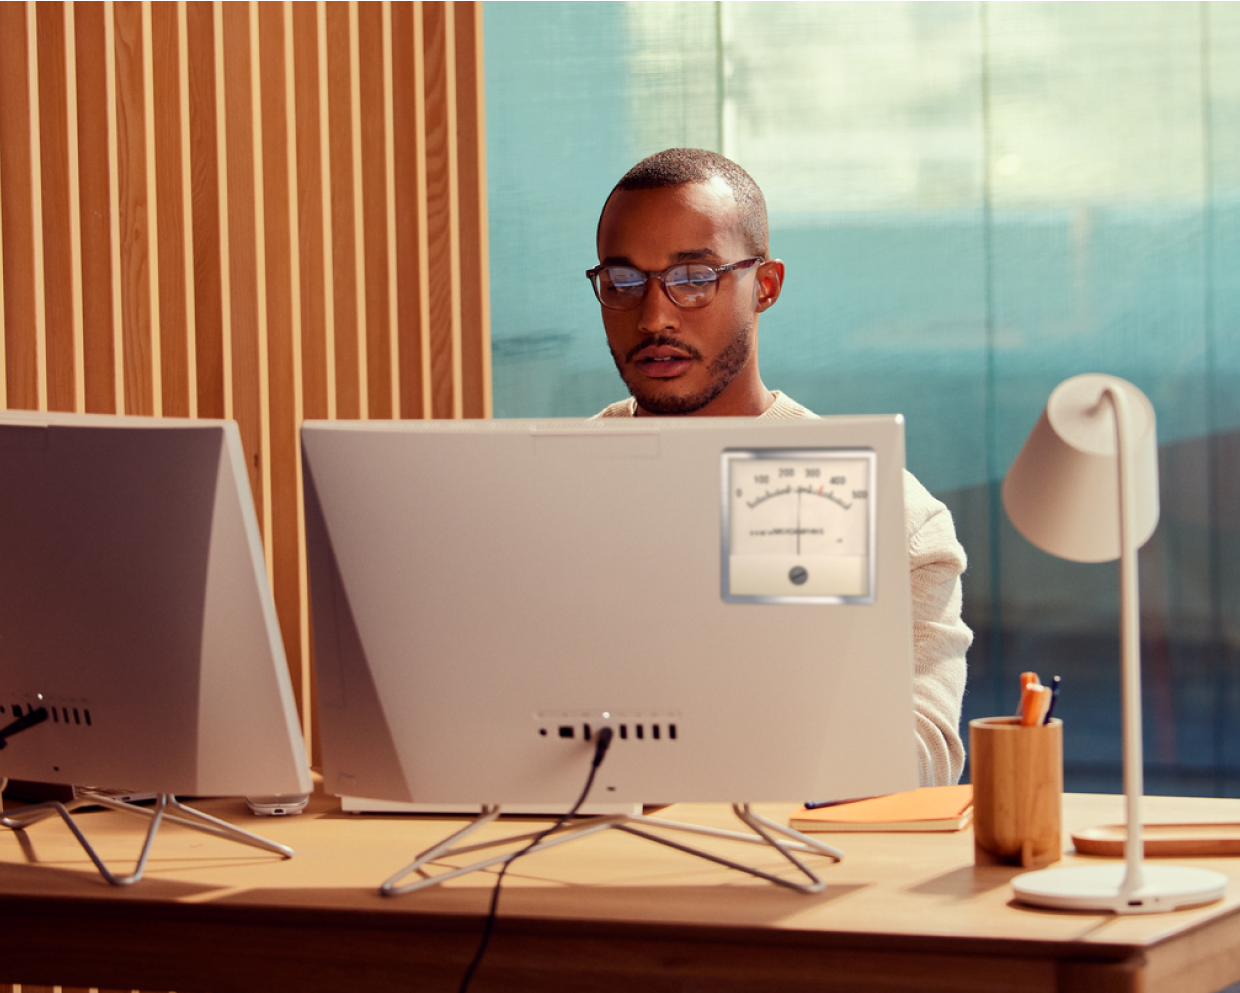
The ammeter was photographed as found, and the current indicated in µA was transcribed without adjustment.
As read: 250 µA
